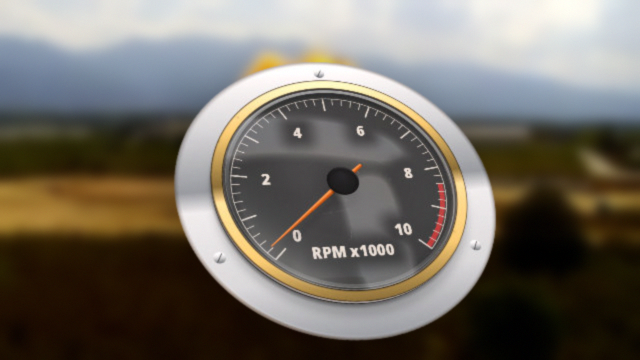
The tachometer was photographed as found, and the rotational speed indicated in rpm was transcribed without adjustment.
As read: 200 rpm
